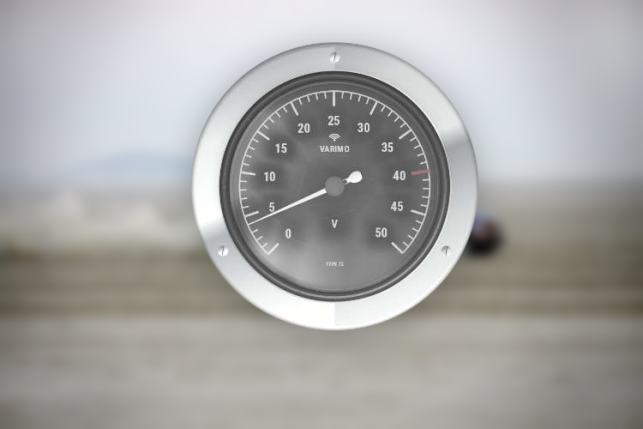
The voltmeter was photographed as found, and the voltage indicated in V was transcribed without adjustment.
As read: 4 V
